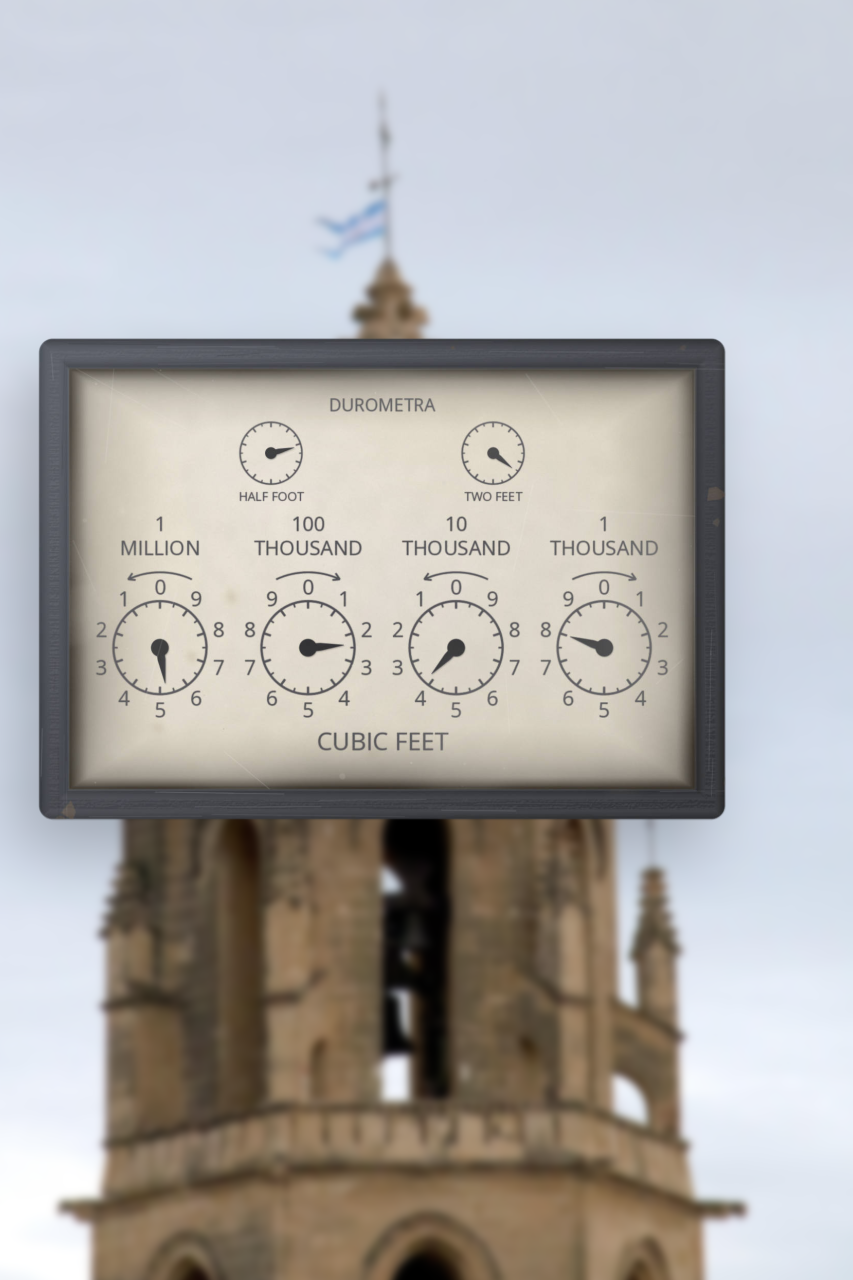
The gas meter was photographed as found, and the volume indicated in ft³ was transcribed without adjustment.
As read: 523800 ft³
